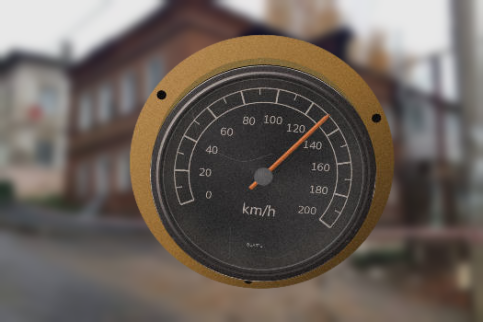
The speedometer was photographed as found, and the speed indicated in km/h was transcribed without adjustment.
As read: 130 km/h
